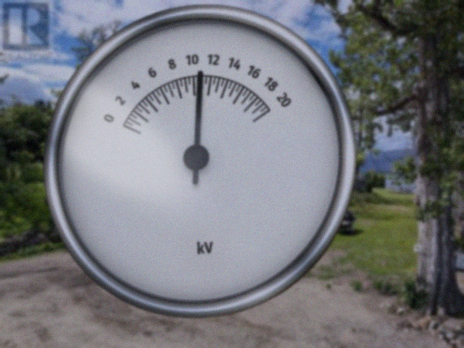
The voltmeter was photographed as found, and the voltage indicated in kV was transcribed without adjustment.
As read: 11 kV
